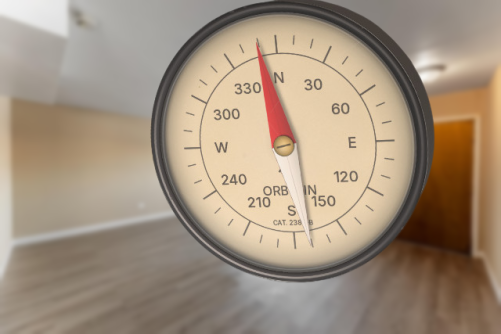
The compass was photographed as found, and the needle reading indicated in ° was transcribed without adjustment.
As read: 350 °
